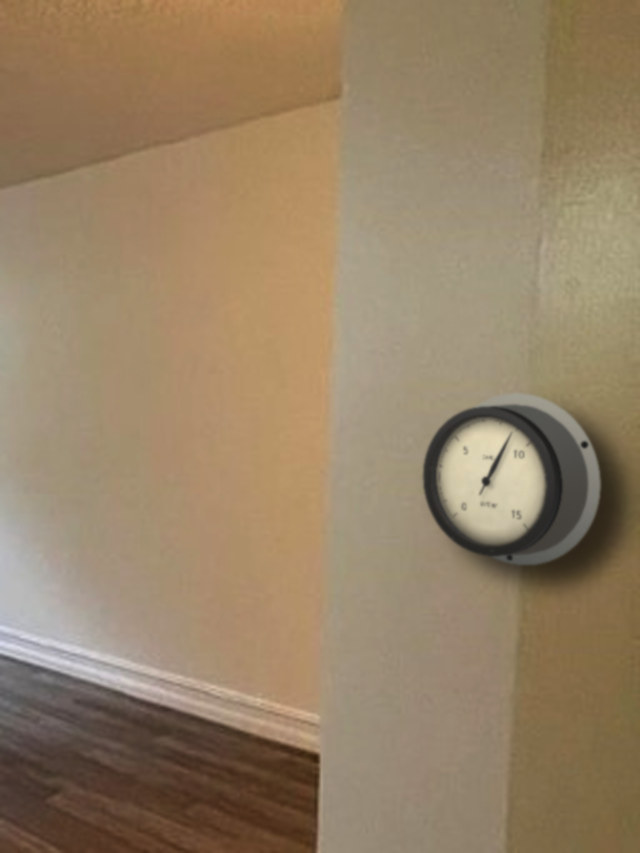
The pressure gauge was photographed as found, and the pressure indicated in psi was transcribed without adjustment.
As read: 9 psi
